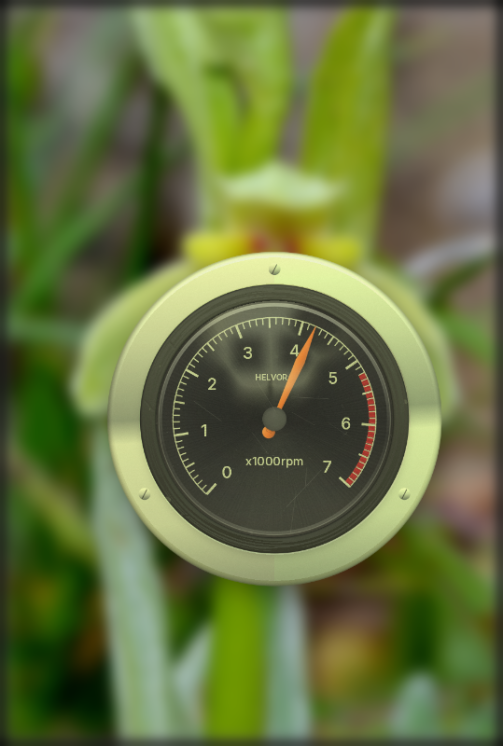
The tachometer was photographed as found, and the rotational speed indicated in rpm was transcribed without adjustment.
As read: 4200 rpm
